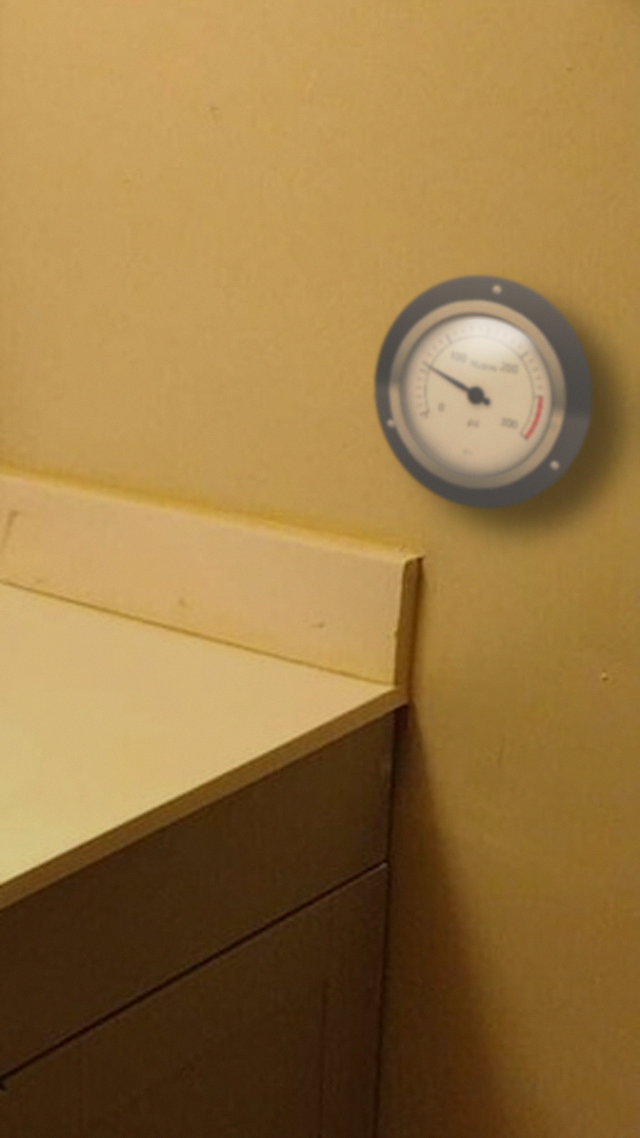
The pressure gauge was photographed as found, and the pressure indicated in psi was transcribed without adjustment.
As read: 60 psi
